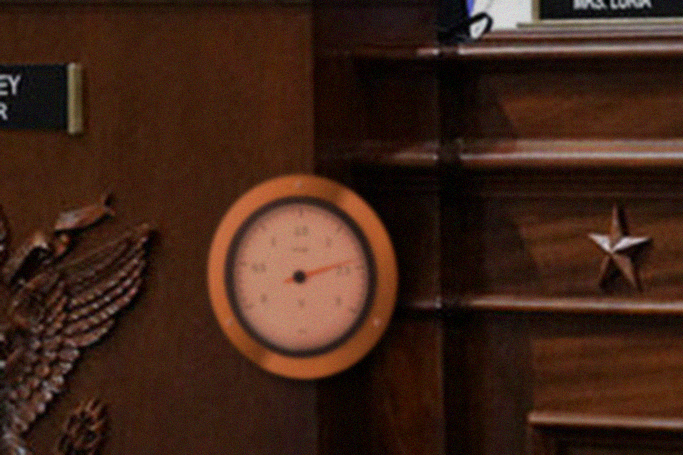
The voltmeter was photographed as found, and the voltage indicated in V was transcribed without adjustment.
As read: 2.4 V
